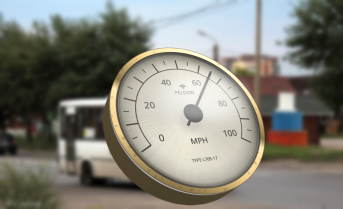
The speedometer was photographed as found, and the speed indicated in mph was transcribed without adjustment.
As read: 65 mph
